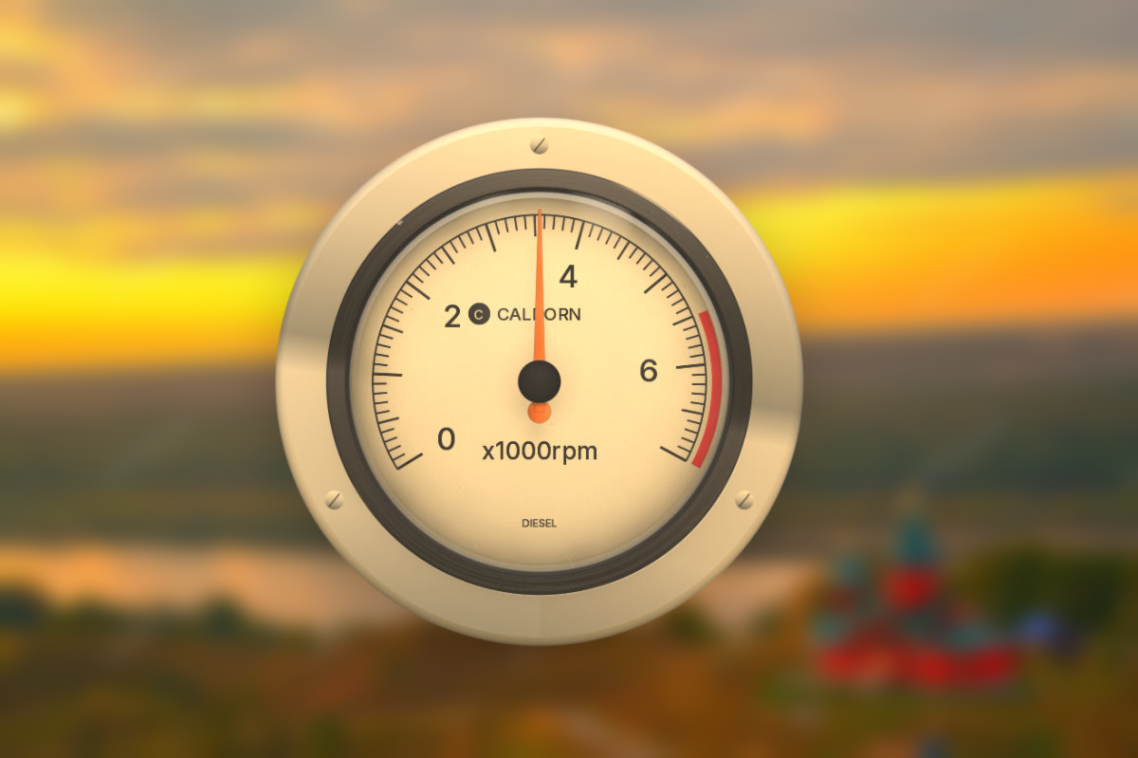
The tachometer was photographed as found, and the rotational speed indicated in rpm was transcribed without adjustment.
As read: 3550 rpm
